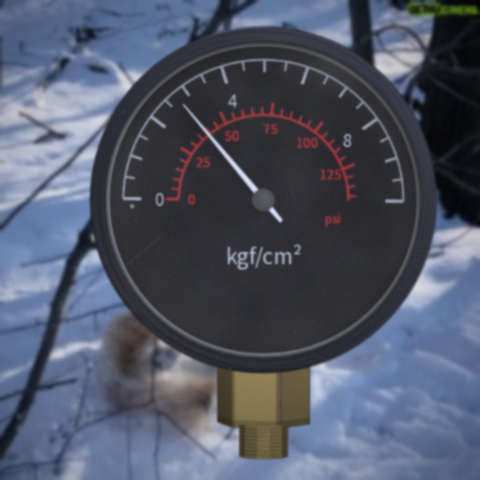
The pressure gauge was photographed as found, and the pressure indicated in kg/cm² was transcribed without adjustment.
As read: 2.75 kg/cm²
